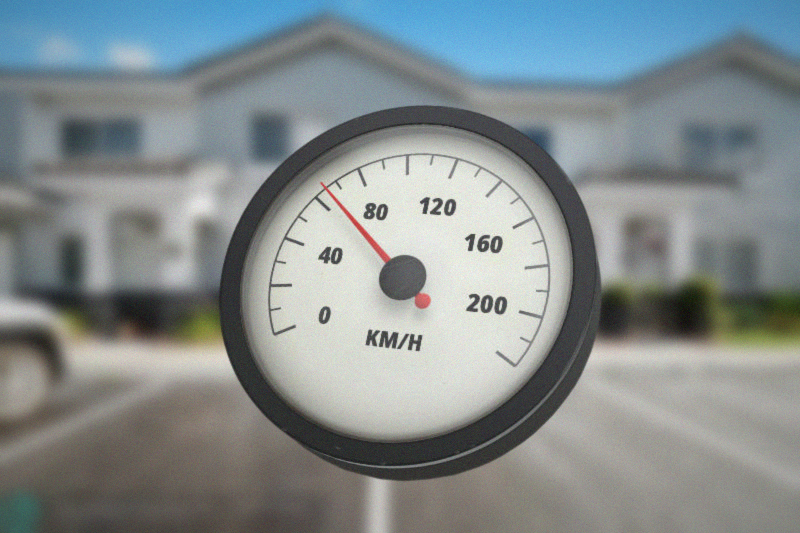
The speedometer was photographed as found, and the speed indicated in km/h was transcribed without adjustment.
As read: 65 km/h
